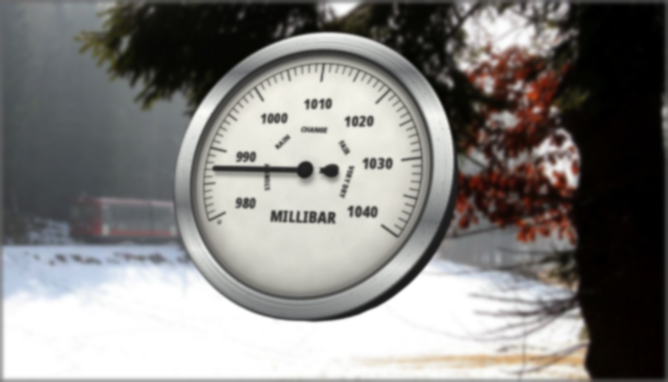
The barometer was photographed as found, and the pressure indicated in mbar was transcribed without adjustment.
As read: 987 mbar
